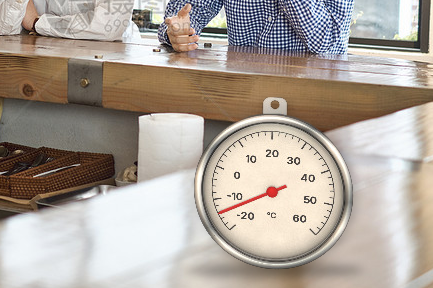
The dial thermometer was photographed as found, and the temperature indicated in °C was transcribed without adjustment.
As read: -14 °C
